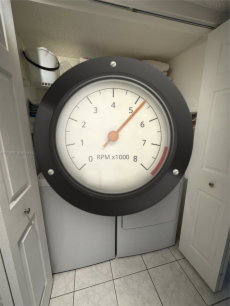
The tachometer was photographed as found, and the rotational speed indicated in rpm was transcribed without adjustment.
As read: 5250 rpm
